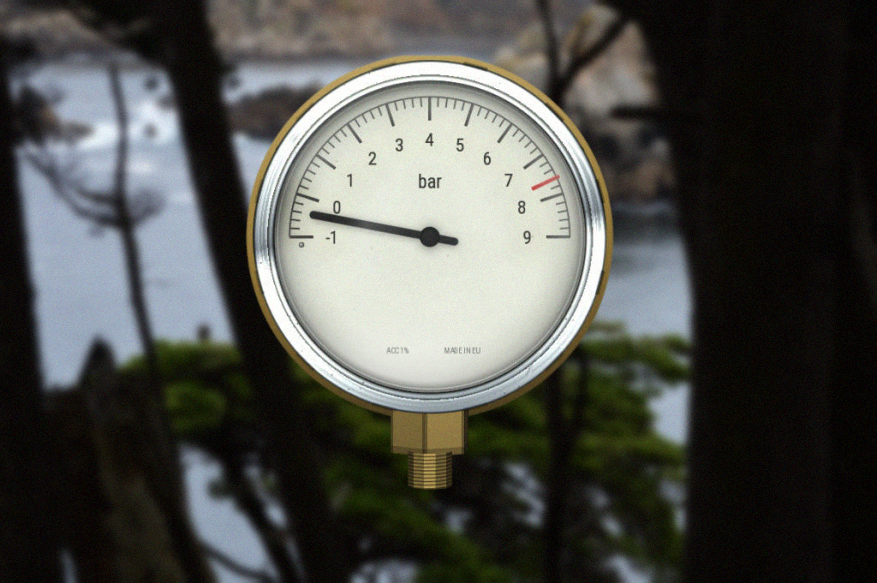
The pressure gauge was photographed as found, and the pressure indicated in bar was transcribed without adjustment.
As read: -0.4 bar
